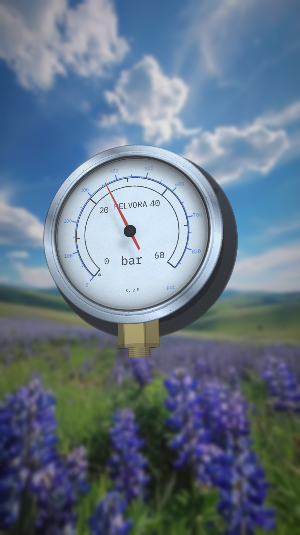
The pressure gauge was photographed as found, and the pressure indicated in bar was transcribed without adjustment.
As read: 25 bar
